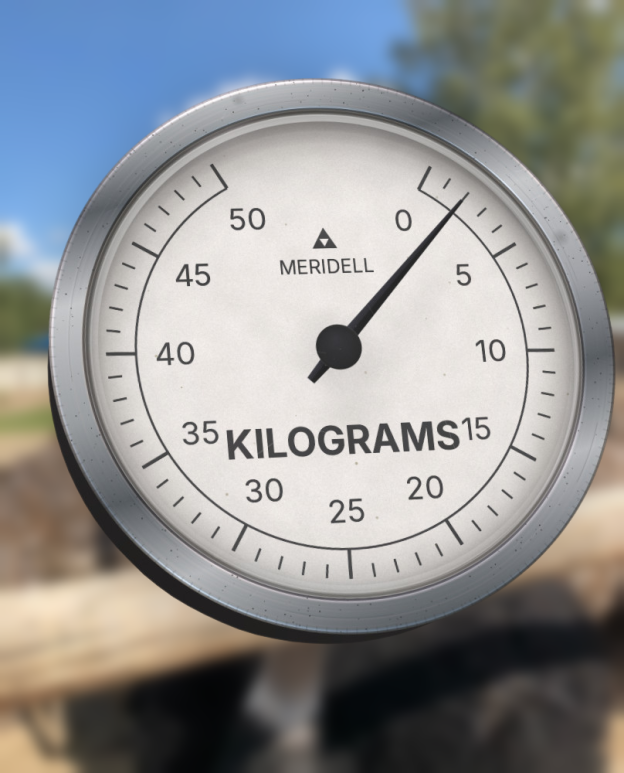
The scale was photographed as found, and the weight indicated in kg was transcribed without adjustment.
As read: 2 kg
